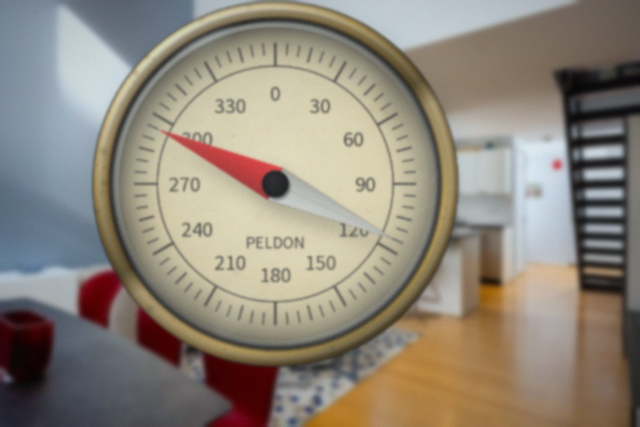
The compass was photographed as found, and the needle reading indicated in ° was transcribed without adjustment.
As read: 295 °
